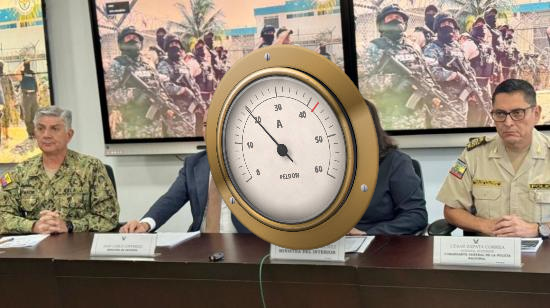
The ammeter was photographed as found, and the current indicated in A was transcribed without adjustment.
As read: 20 A
